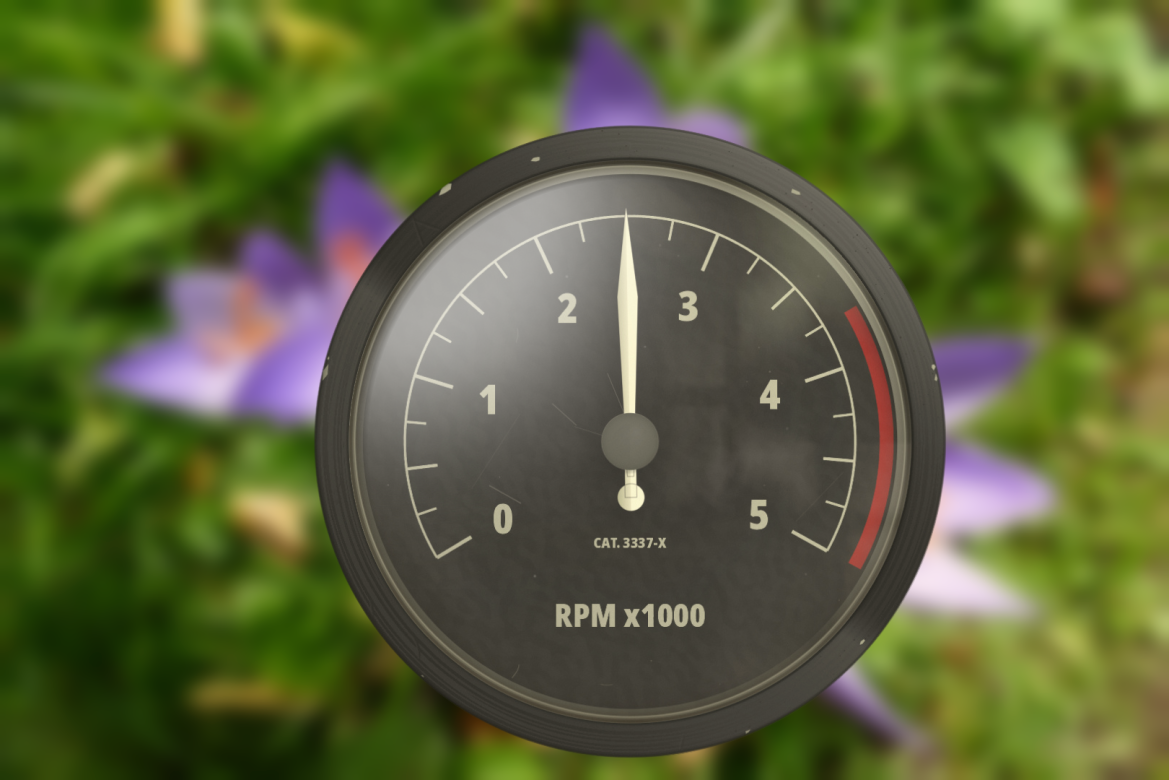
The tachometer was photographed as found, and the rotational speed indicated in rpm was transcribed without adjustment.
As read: 2500 rpm
